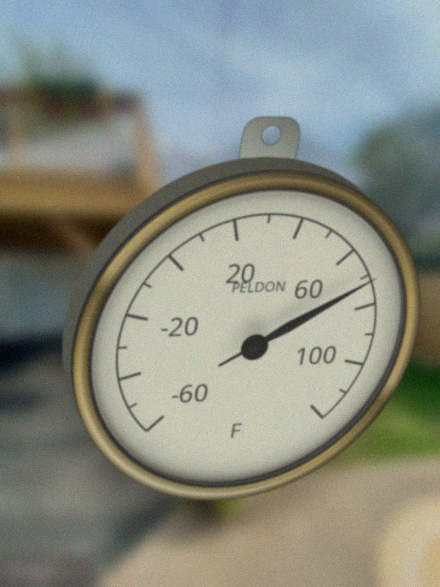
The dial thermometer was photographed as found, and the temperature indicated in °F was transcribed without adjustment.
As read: 70 °F
